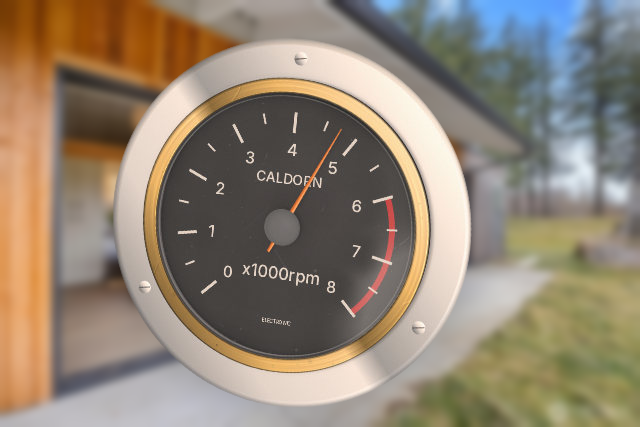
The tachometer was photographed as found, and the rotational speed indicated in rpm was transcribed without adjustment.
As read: 4750 rpm
